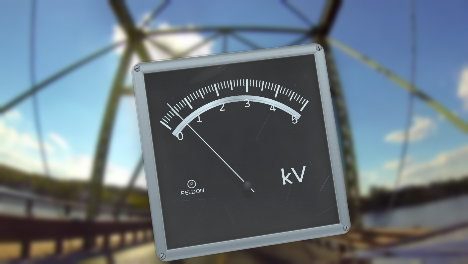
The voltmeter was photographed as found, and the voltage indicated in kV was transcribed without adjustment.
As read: 0.5 kV
